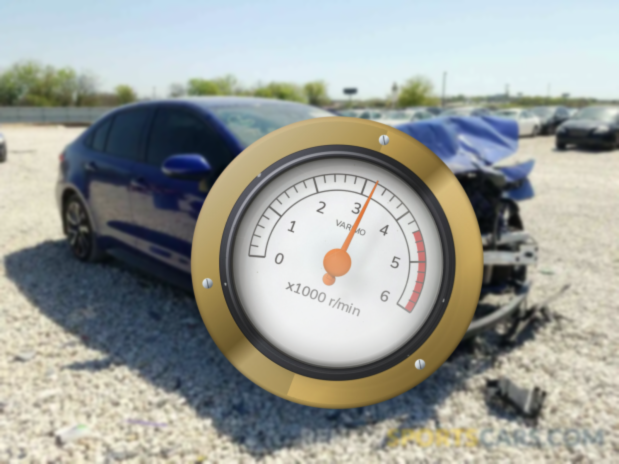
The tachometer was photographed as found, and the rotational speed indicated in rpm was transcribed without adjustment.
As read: 3200 rpm
